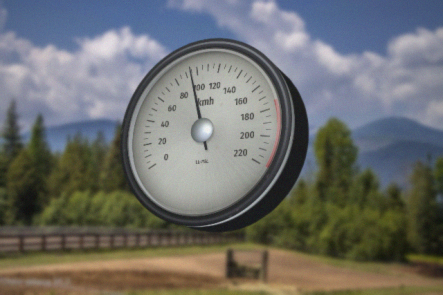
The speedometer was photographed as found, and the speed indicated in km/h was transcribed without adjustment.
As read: 95 km/h
